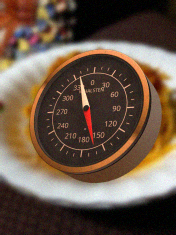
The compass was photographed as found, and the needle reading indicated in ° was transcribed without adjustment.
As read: 160 °
